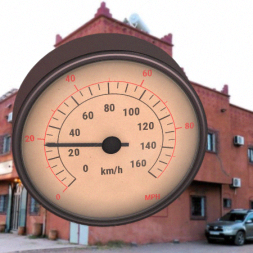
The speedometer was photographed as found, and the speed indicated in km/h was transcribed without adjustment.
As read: 30 km/h
